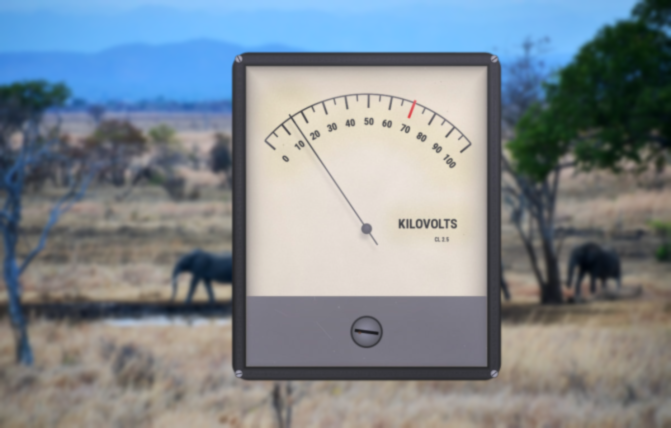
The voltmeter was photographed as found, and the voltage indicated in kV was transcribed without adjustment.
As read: 15 kV
